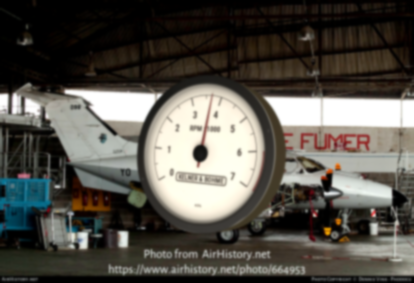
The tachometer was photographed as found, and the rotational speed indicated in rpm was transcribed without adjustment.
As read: 3750 rpm
